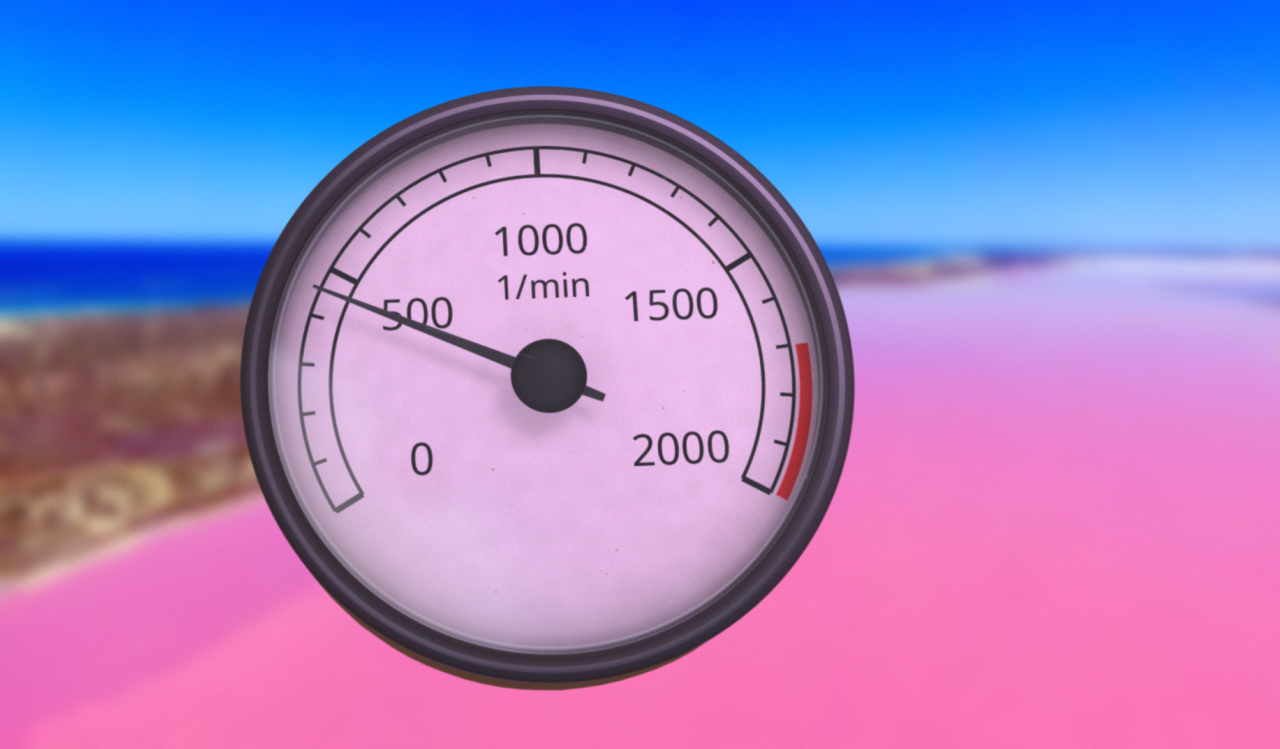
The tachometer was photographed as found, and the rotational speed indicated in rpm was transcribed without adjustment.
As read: 450 rpm
